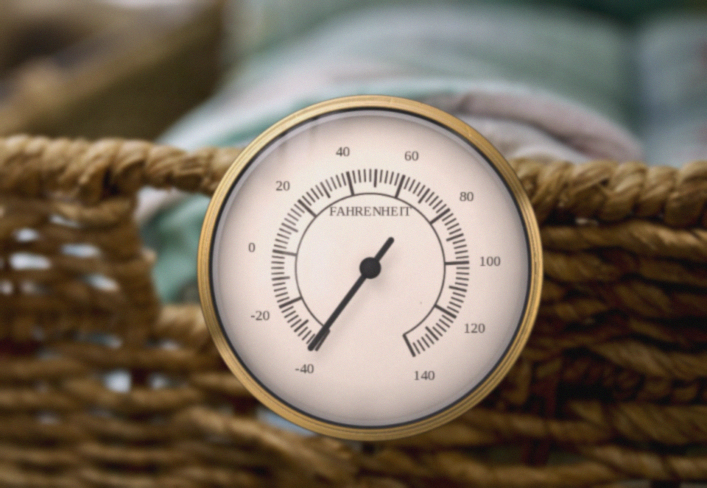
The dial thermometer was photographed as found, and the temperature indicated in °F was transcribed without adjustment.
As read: -38 °F
